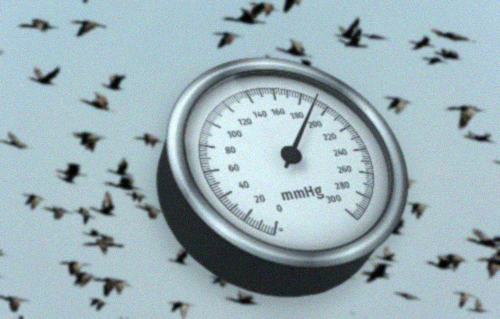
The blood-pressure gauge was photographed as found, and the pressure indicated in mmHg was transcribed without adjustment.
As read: 190 mmHg
